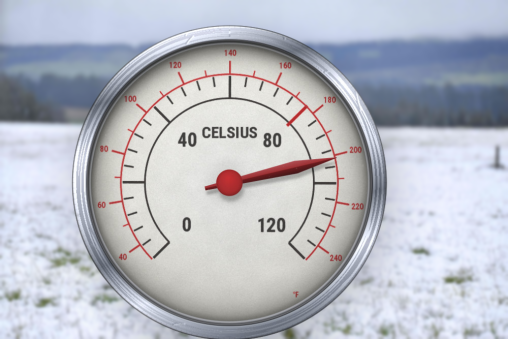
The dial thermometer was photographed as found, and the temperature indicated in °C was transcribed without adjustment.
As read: 94 °C
